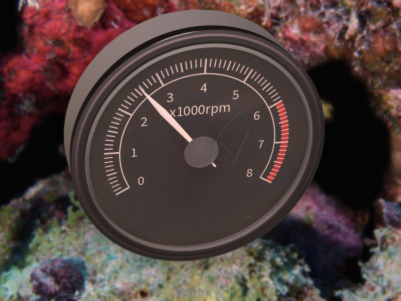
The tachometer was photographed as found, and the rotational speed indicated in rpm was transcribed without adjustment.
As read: 2600 rpm
